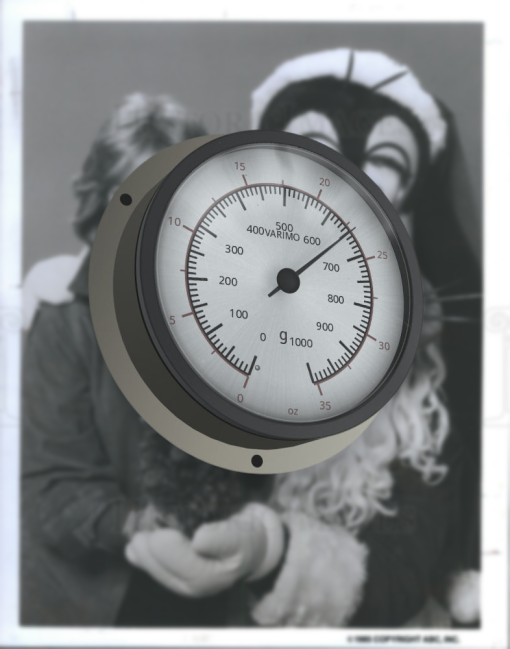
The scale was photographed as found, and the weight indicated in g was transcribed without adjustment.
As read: 650 g
